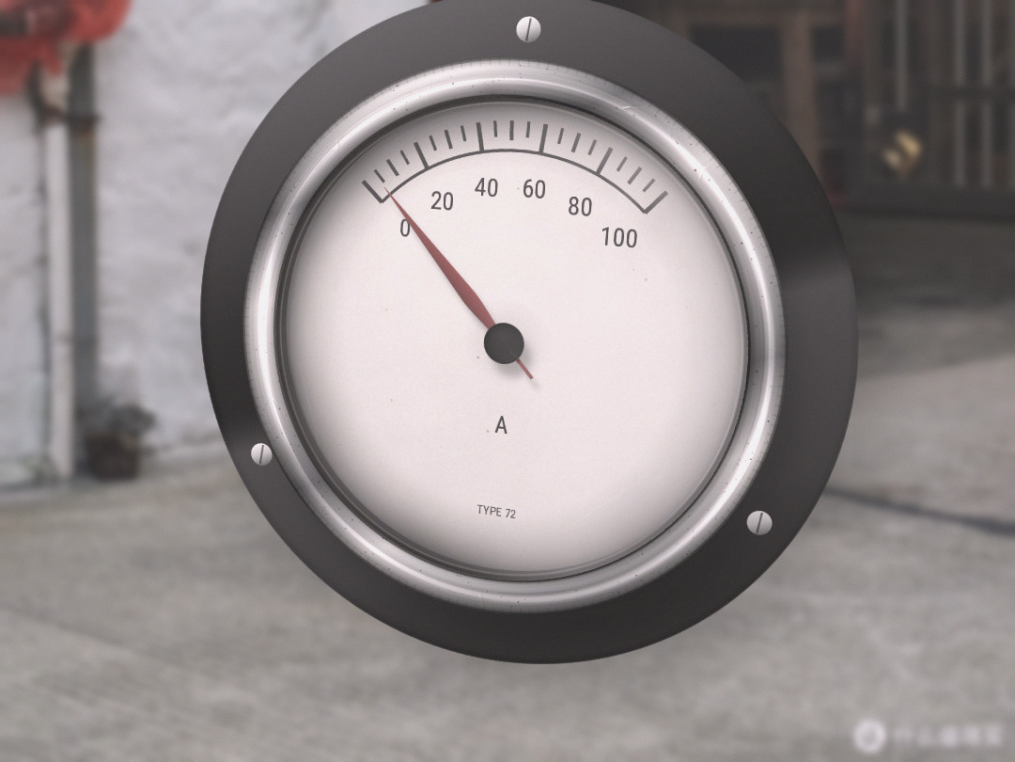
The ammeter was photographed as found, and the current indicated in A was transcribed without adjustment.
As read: 5 A
